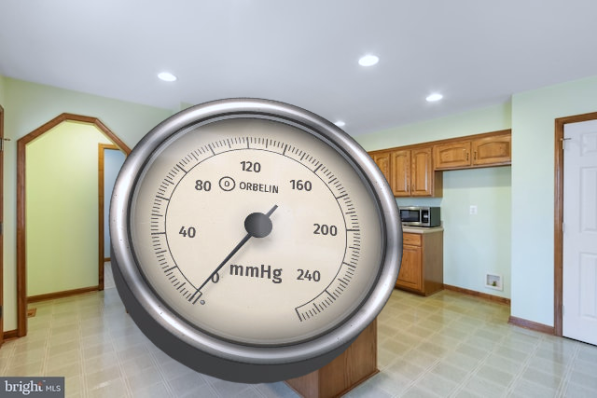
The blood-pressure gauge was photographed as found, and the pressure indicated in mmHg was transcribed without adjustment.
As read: 2 mmHg
